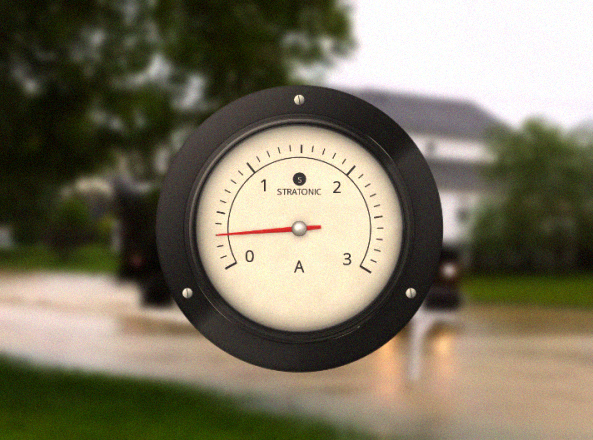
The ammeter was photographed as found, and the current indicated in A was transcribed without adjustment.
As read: 0.3 A
